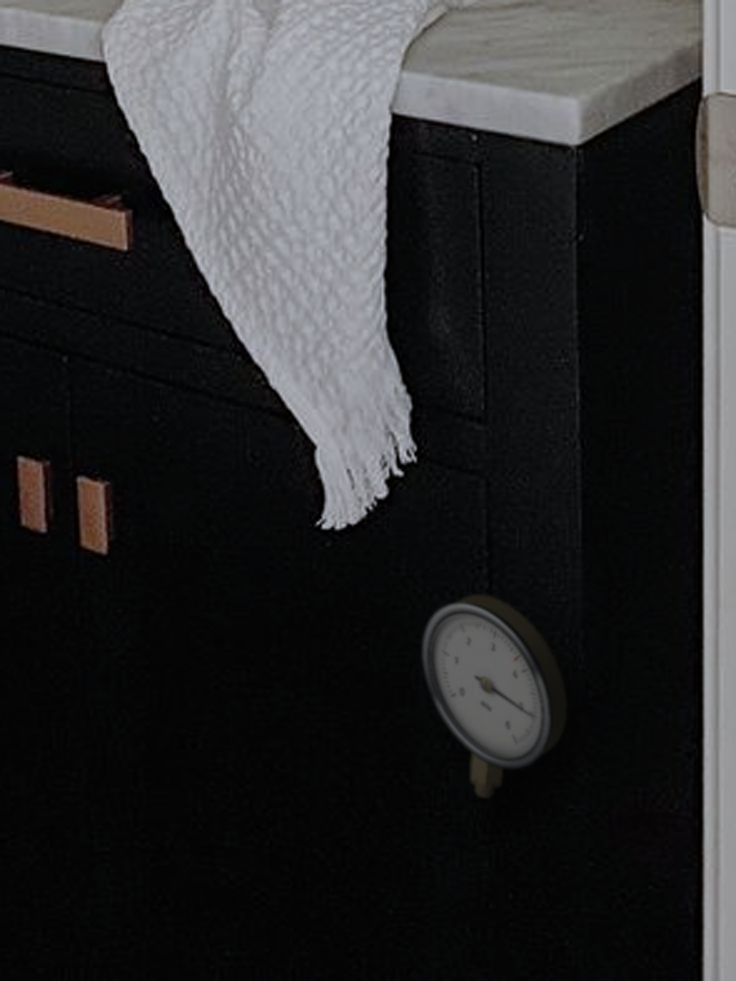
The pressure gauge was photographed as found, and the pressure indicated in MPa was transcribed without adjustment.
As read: 5 MPa
